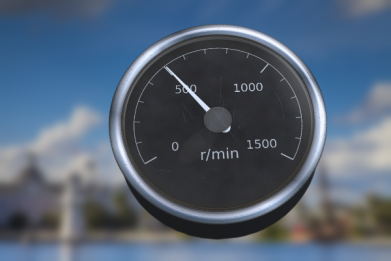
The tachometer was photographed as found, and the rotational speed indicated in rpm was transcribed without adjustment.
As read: 500 rpm
